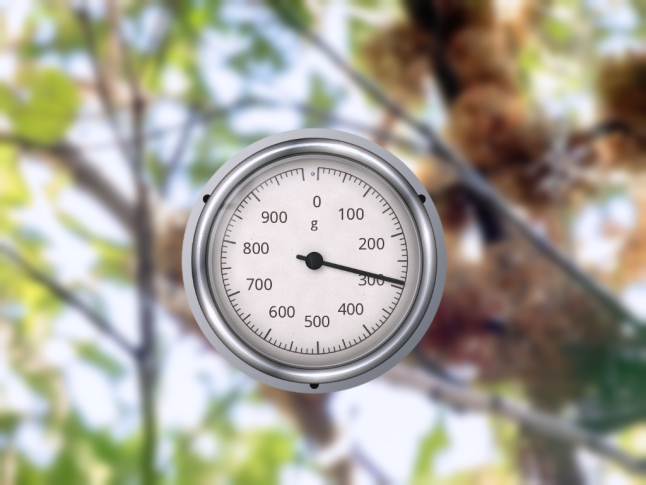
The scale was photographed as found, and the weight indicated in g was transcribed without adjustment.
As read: 290 g
